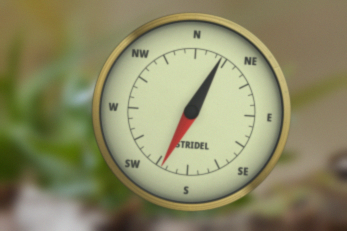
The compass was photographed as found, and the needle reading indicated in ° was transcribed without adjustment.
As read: 205 °
